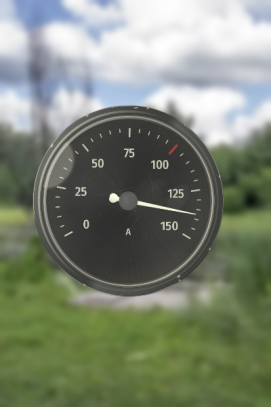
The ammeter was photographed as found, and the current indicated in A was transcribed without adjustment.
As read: 137.5 A
